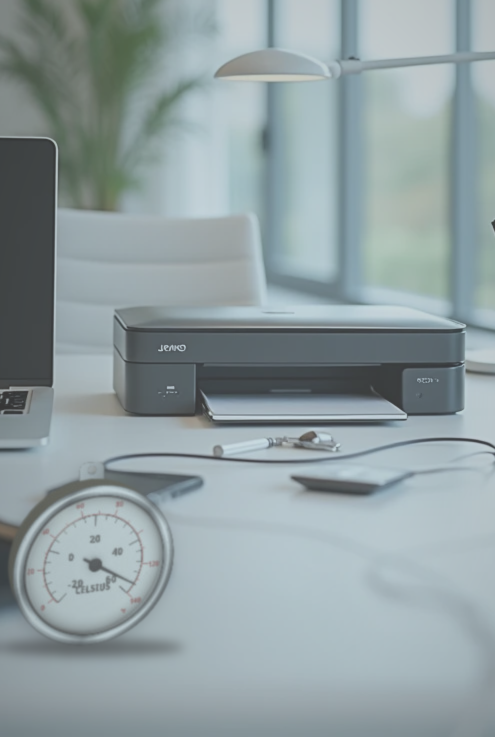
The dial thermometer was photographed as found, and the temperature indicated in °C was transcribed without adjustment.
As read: 56 °C
